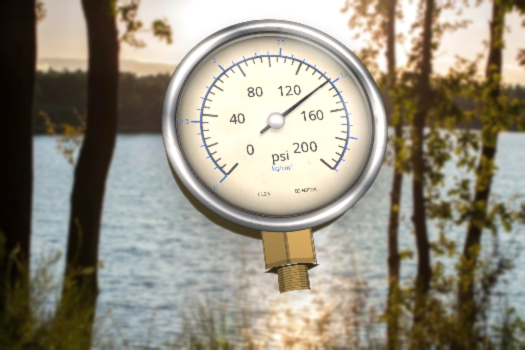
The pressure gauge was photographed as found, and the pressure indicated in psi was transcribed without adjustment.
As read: 140 psi
